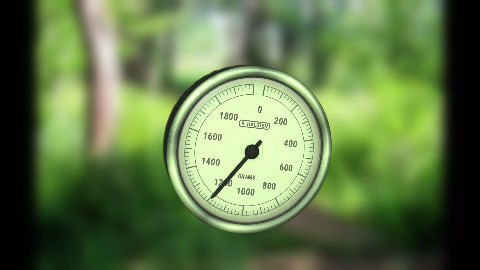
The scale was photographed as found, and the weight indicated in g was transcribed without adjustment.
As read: 1200 g
